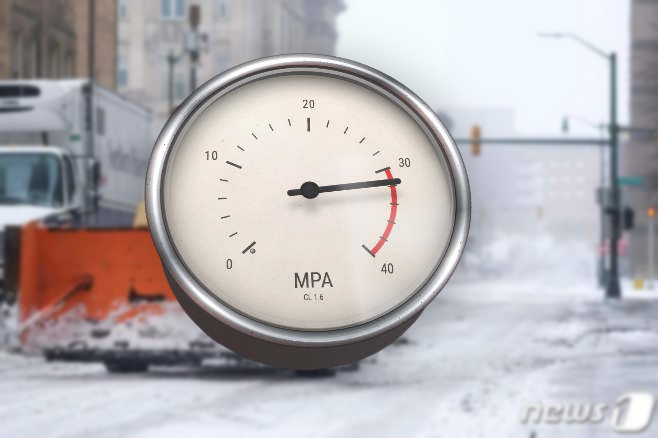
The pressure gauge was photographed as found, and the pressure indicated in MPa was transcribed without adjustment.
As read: 32 MPa
